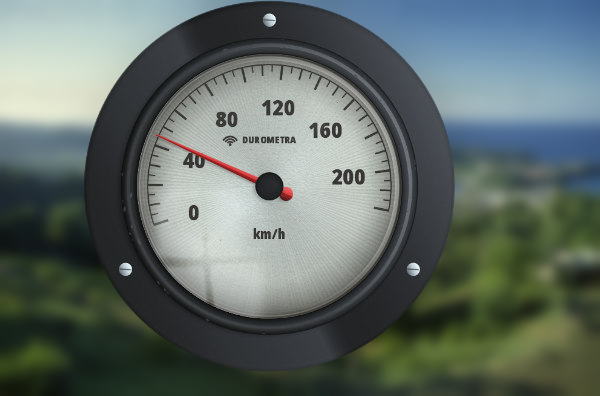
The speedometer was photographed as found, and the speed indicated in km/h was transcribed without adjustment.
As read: 45 km/h
